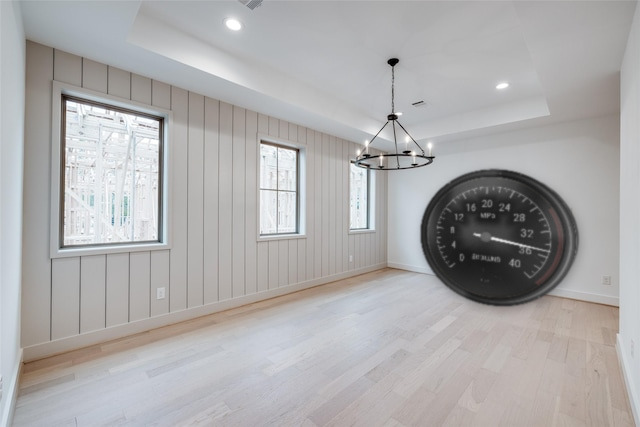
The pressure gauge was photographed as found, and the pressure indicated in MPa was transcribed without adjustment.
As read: 35 MPa
